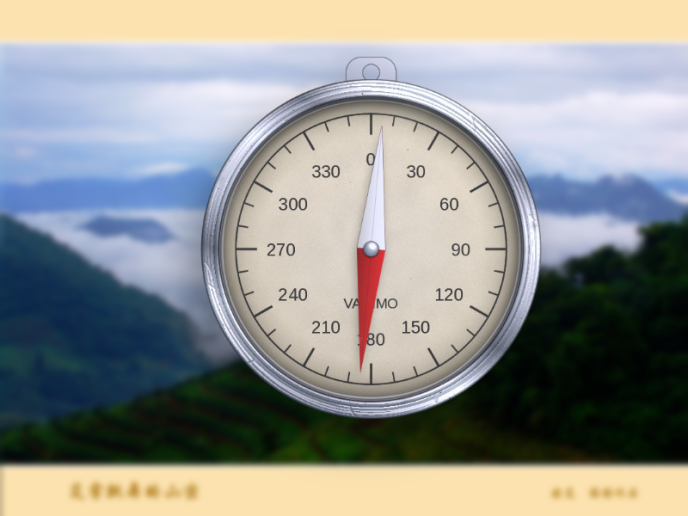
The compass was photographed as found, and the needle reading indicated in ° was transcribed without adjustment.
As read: 185 °
